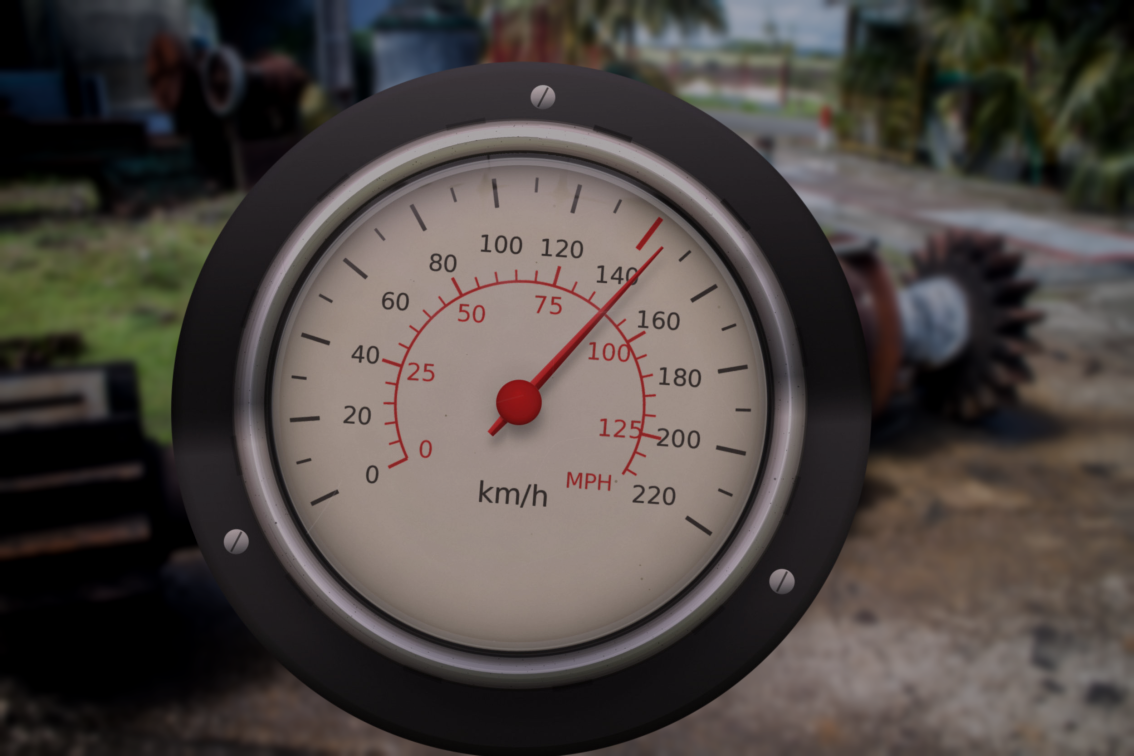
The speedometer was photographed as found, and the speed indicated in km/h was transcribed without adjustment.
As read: 145 km/h
